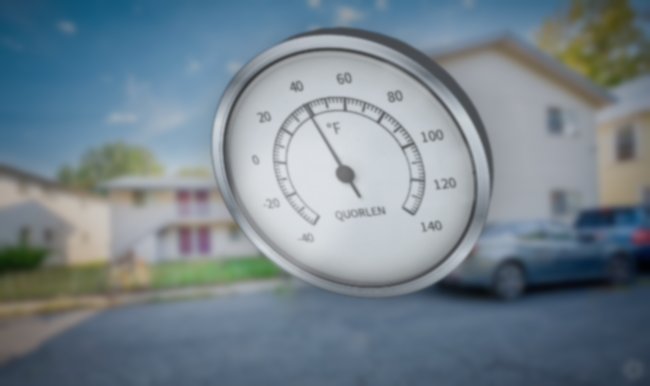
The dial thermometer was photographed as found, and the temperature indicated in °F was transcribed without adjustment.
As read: 40 °F
